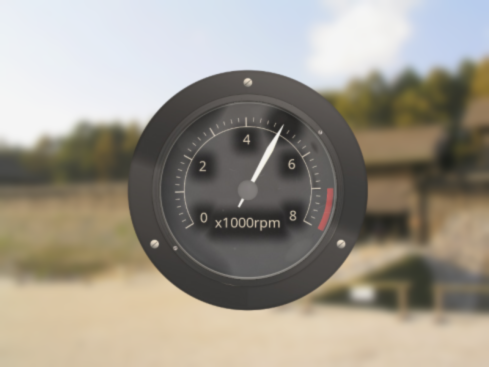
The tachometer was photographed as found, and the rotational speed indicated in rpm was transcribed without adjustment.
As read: 5000 rpm
